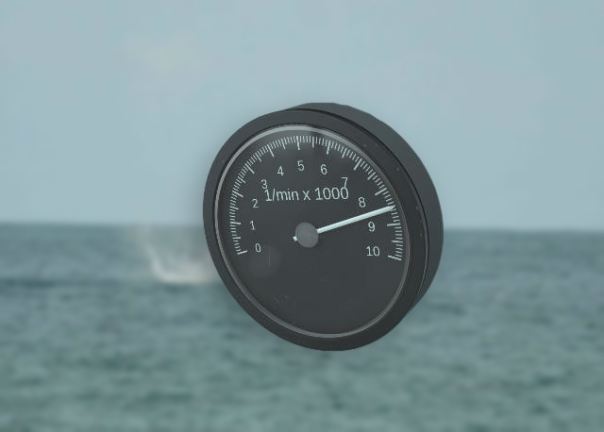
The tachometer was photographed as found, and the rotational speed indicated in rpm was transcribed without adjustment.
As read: 8500 rpm
